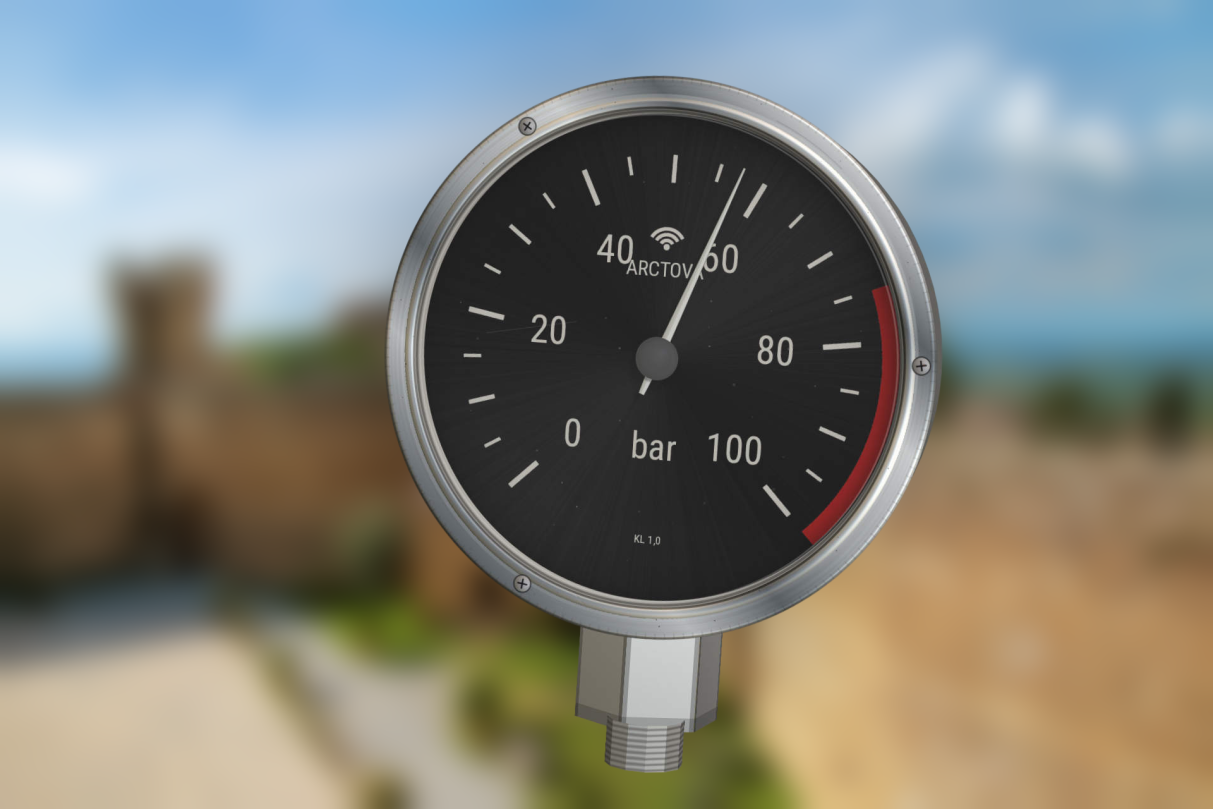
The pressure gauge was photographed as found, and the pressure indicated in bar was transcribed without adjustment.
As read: 57.5 bar
